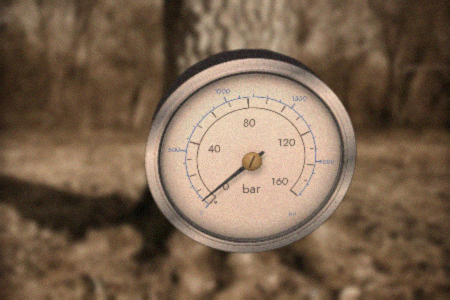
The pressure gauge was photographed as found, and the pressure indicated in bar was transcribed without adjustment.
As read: 5 bar
